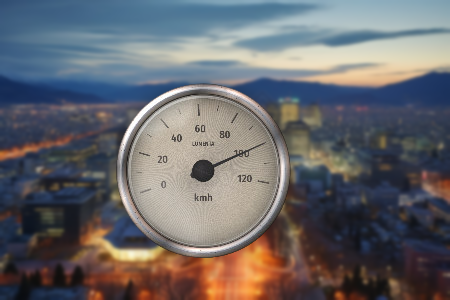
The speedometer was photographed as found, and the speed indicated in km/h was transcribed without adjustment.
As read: 100 km/h
